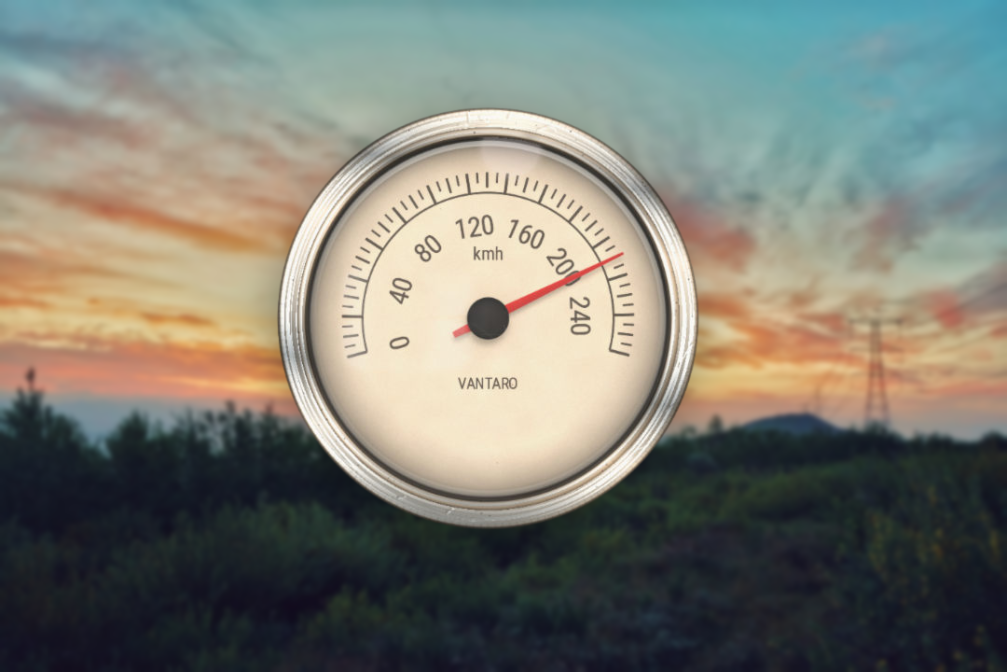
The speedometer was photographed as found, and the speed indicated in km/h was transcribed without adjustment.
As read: 210 km/h
